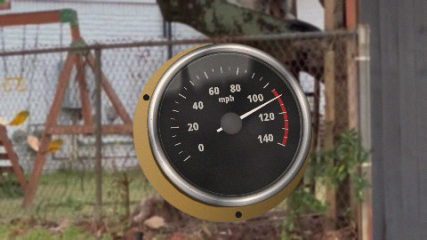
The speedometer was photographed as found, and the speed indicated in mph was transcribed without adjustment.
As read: 110 mph
